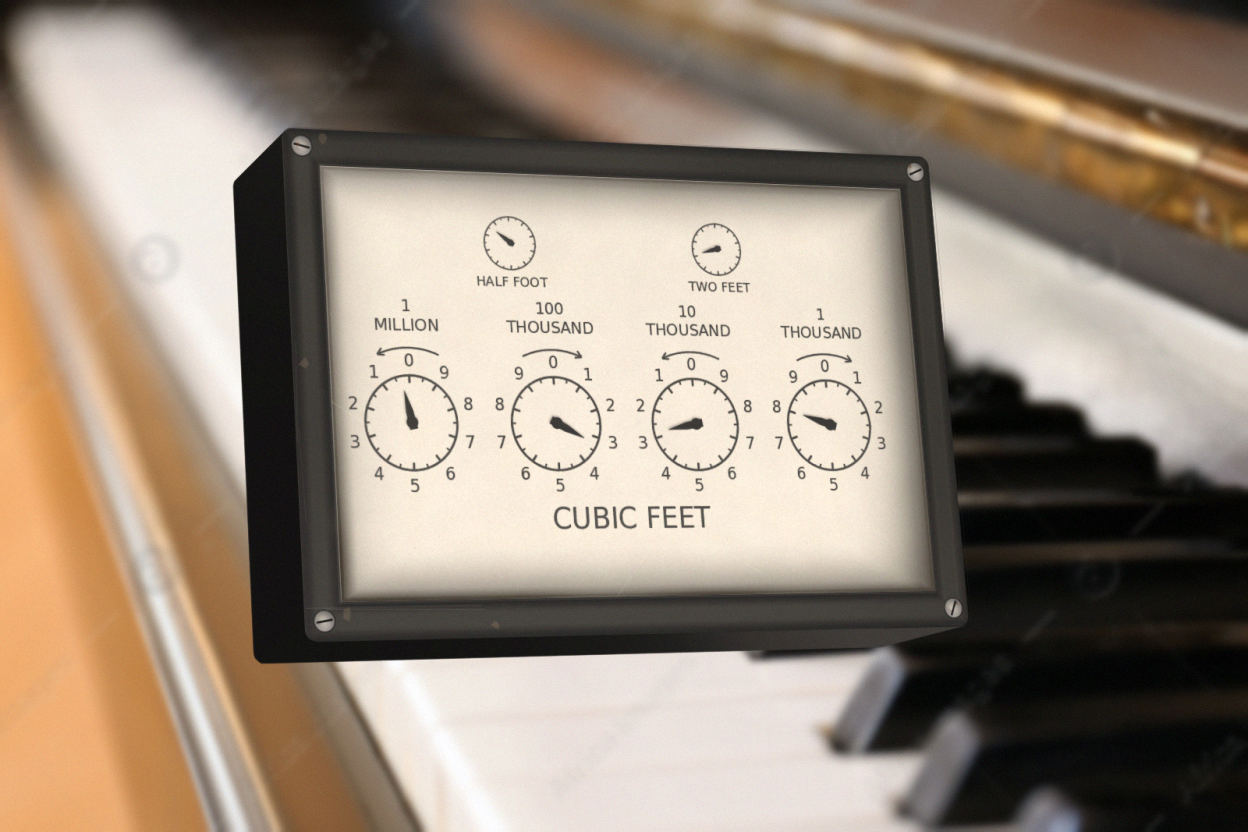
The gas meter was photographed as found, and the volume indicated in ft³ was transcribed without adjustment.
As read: 32800 ft³
